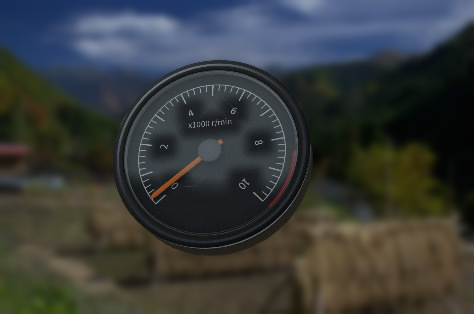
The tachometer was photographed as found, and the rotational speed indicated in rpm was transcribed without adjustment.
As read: 200 rpm
